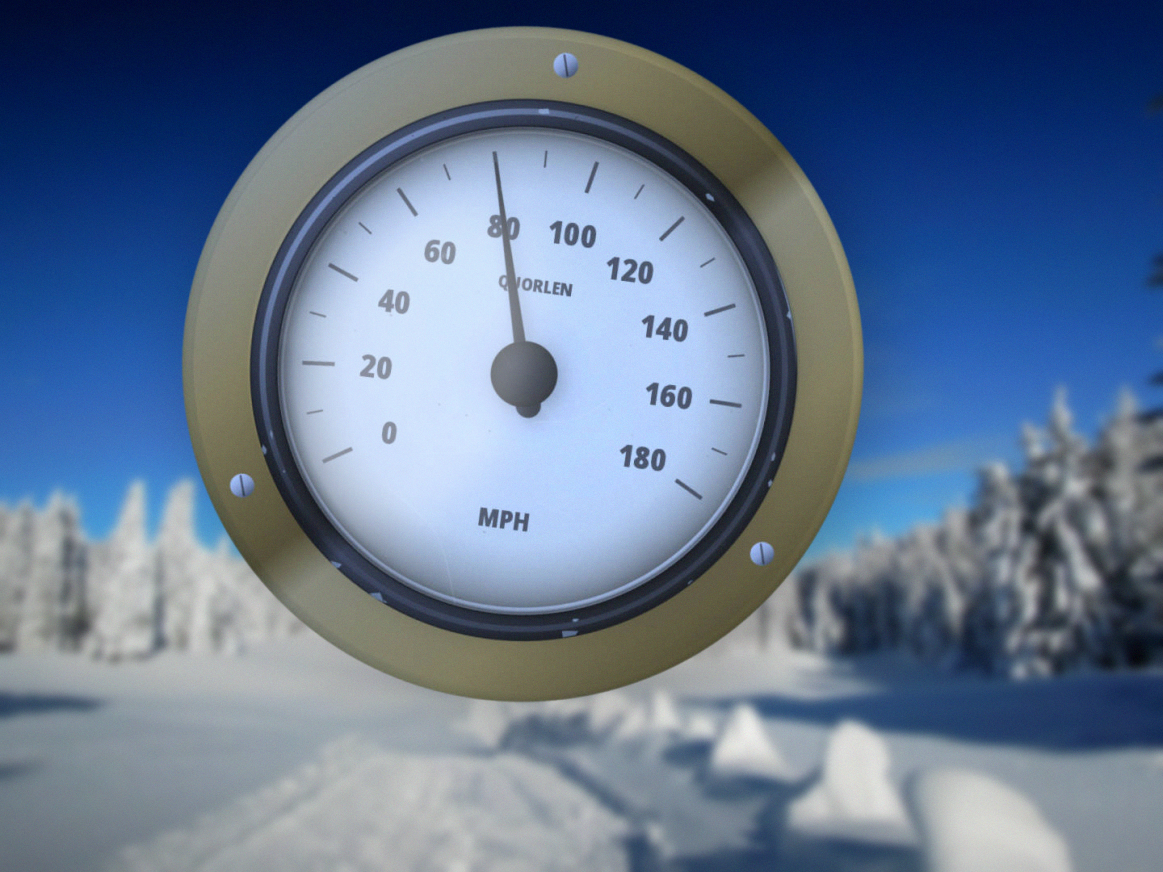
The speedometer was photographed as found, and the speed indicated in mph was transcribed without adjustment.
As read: 80 mph
